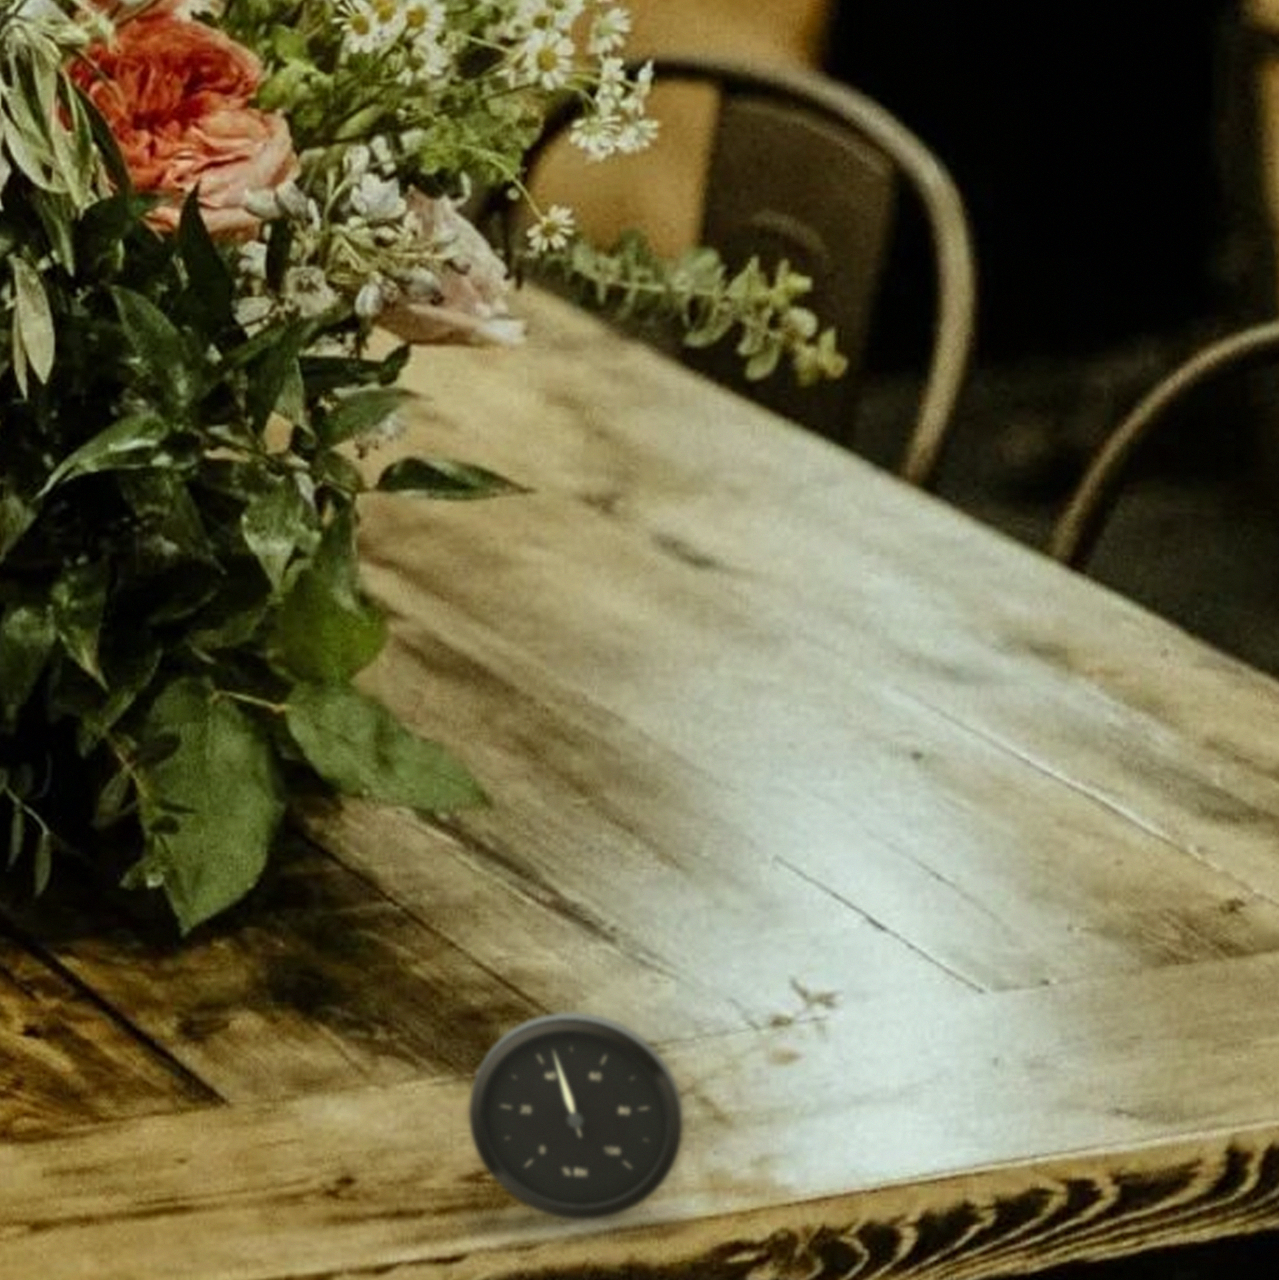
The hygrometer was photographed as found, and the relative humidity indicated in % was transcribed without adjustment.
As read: 45 %
